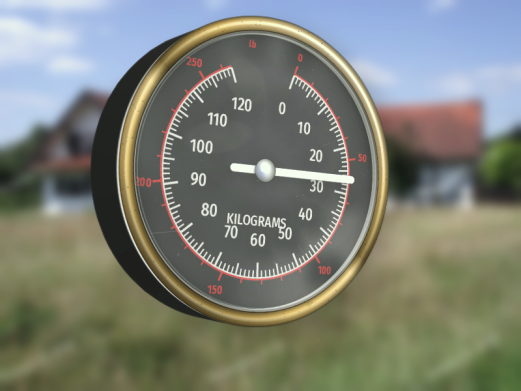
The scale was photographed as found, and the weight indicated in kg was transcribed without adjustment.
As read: 27 kg
